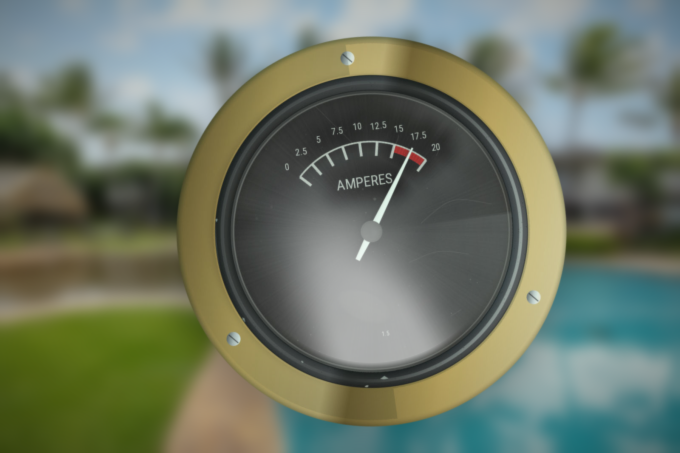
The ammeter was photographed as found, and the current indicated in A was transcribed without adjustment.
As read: 17.5 A
